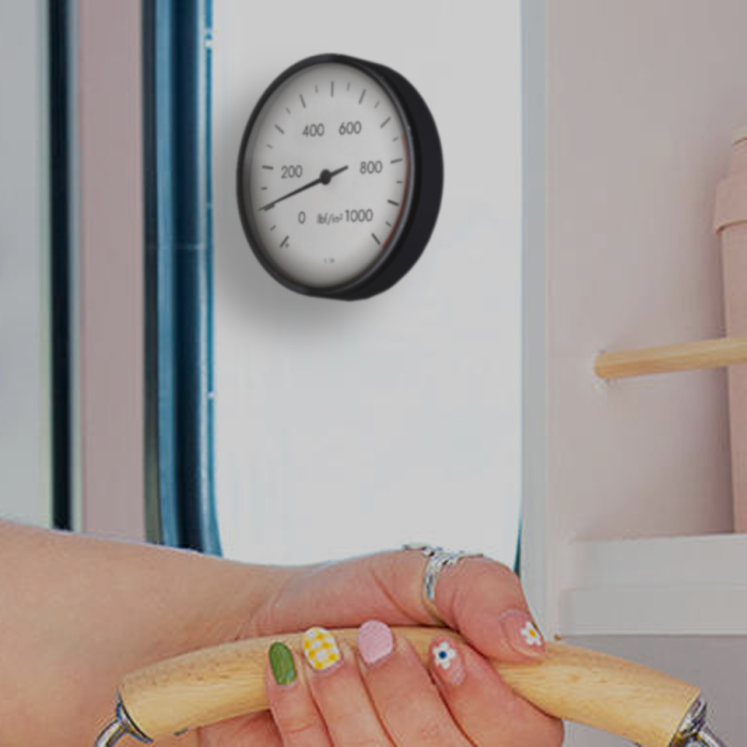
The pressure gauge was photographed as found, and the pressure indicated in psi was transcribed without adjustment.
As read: 100 psi
